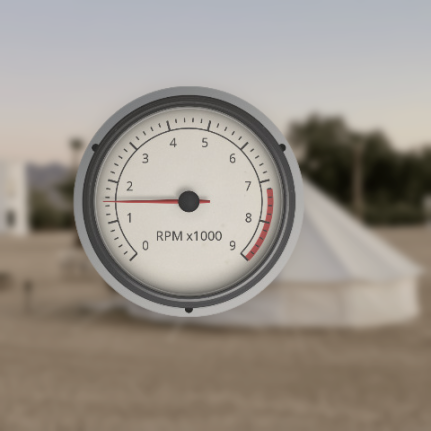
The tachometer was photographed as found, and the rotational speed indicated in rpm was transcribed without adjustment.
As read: 1500 rpm
